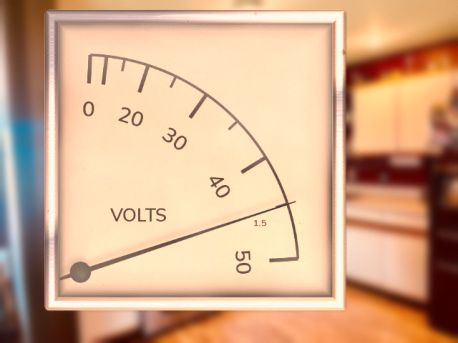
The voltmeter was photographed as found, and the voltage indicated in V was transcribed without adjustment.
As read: 45 V
